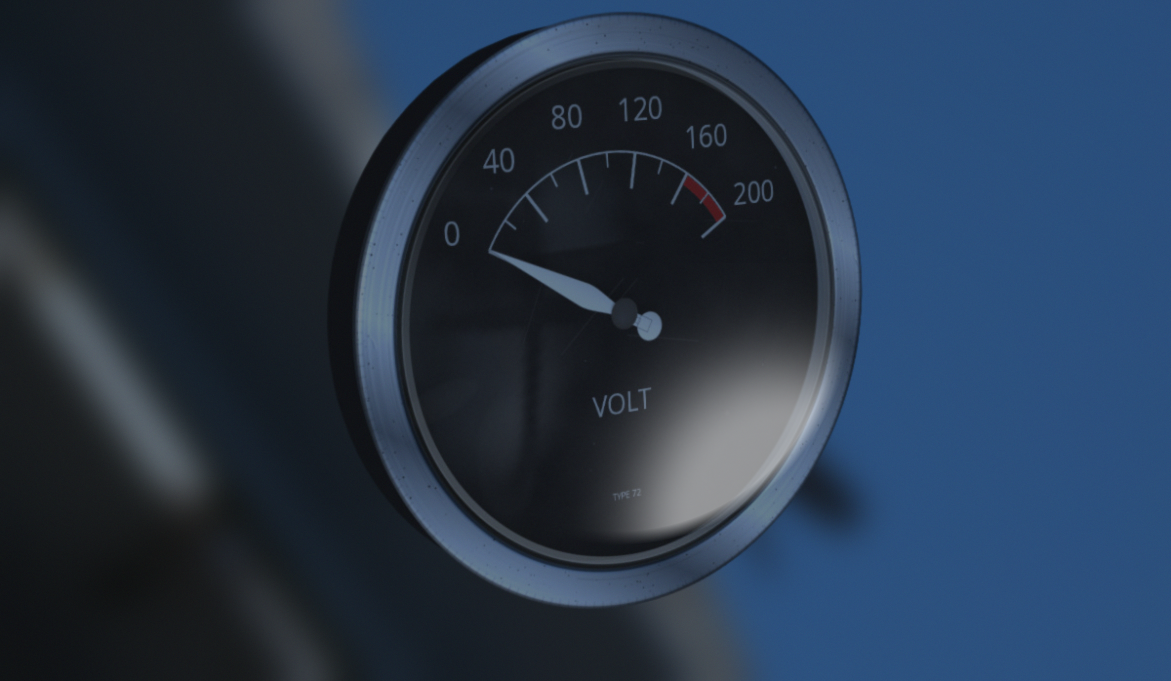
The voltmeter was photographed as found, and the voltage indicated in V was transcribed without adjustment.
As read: 0 V
